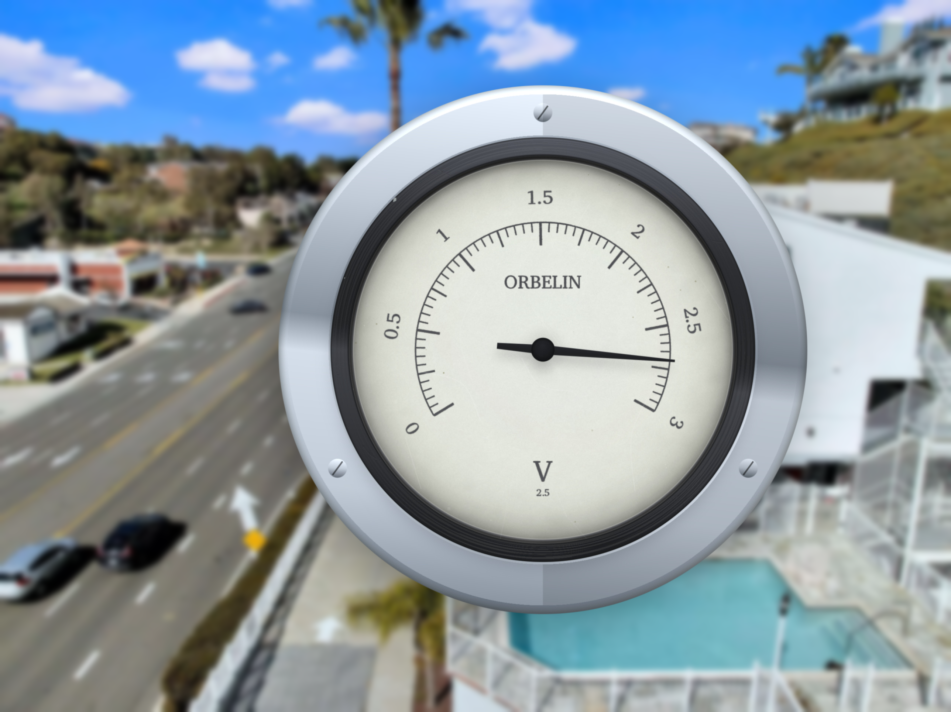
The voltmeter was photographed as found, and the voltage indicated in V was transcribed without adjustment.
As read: 2.7 V
